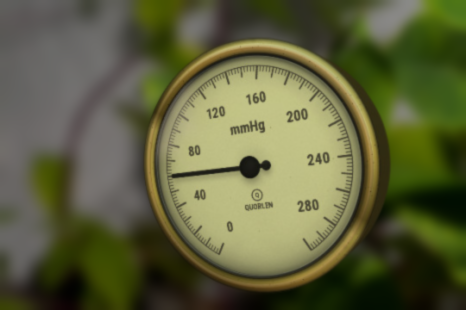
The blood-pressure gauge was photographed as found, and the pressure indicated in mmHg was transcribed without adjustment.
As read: 60 mmHg
